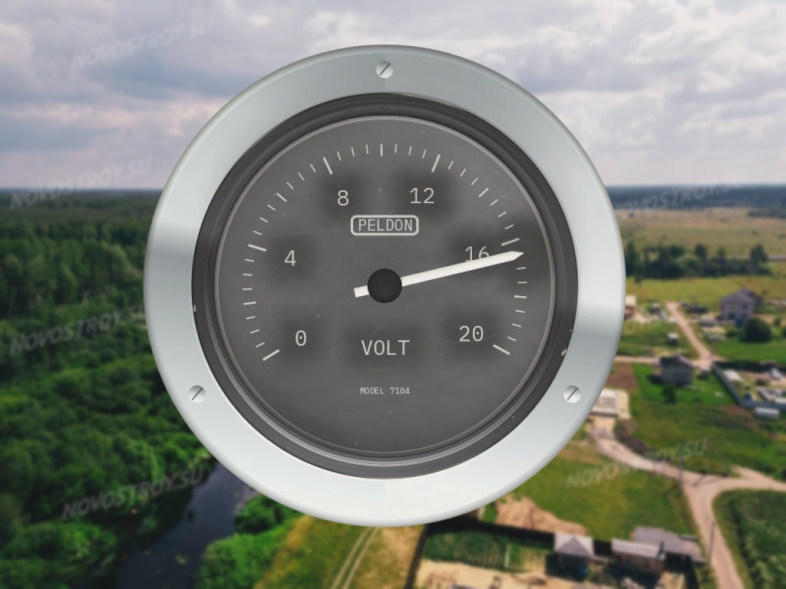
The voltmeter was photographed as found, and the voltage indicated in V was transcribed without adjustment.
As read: 16.5 V
